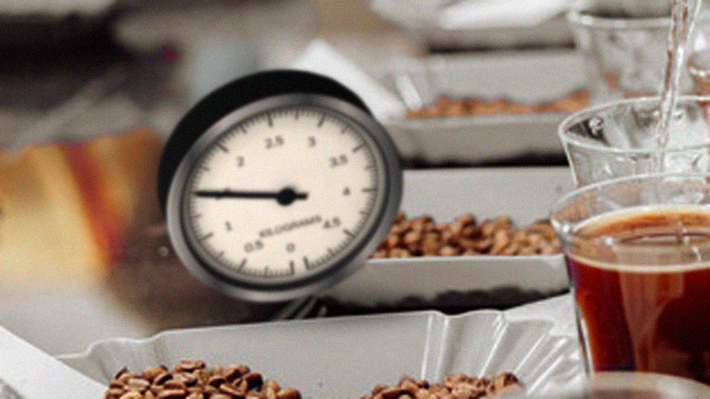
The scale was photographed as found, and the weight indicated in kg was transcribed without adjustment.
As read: 1.5 kg
